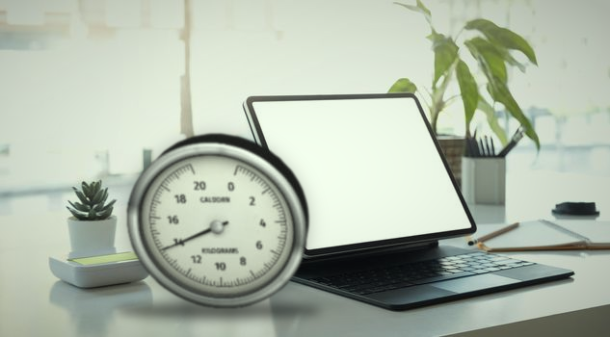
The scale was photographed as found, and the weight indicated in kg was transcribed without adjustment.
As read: 14 kg
